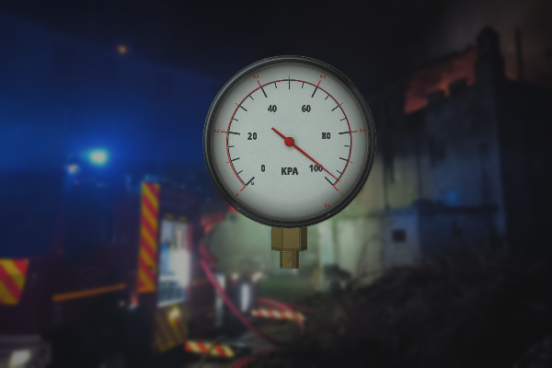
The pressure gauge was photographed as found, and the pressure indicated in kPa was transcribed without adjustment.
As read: 97.5 kPa
